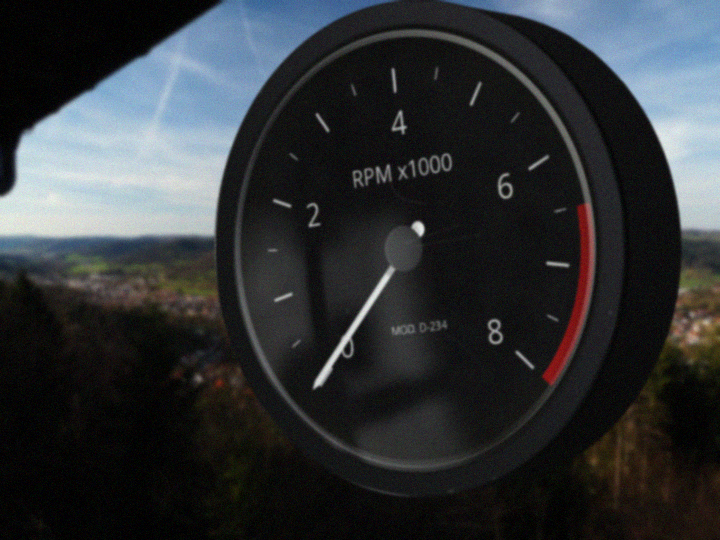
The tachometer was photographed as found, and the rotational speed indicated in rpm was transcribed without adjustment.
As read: 0 rpm
